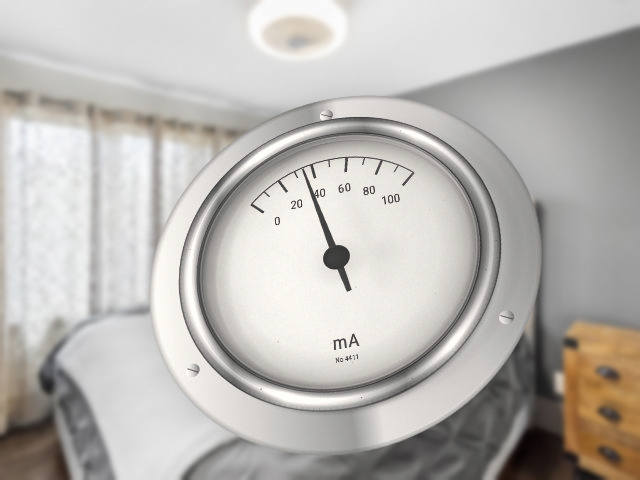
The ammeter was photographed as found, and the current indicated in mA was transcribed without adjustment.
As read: 35 mA
